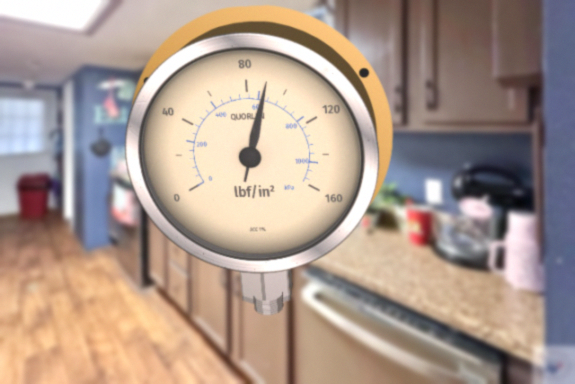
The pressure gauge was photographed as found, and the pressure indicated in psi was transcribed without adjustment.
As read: 90 psi
